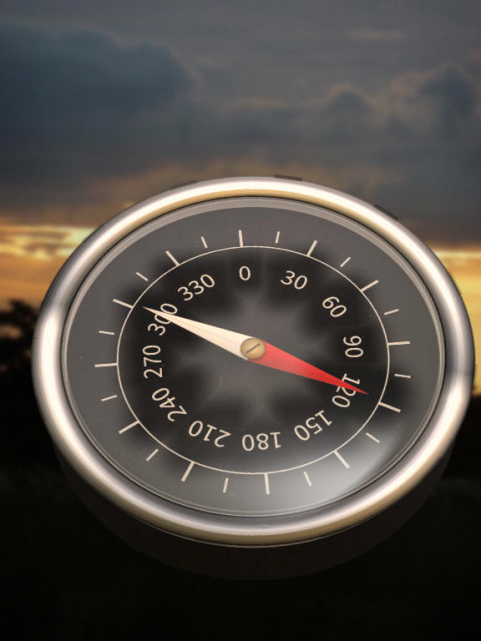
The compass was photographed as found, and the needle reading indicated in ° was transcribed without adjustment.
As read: 120 °
